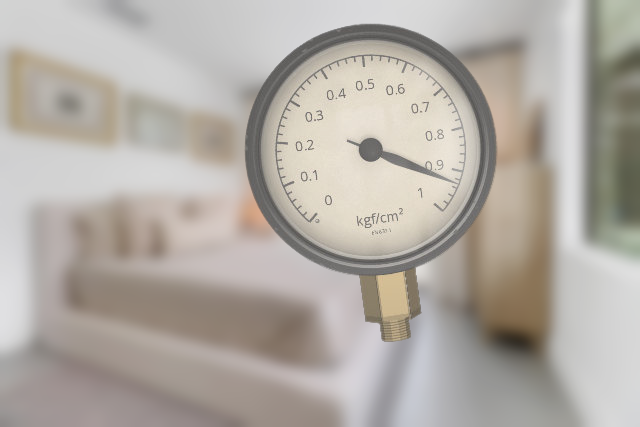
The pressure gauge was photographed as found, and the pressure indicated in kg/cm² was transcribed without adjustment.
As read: 0.93 kg/cm²
